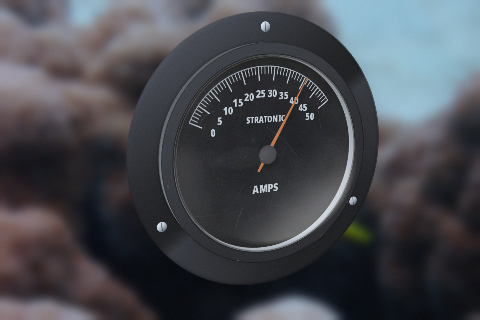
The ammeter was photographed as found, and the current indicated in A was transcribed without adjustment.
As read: 40 A
